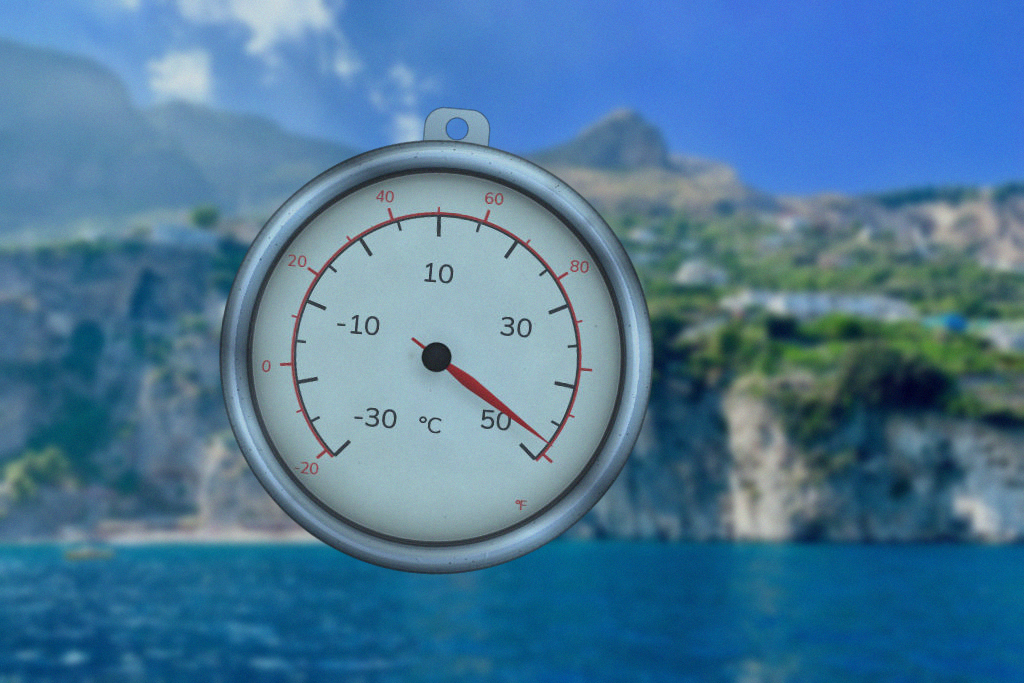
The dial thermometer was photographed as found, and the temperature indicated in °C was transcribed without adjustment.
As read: 47.5 °C
